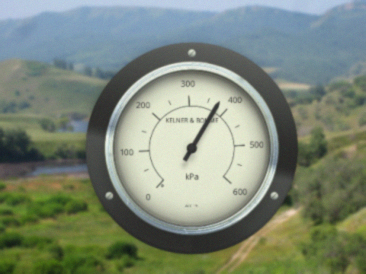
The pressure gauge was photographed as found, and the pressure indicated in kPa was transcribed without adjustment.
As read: 375 kPa
